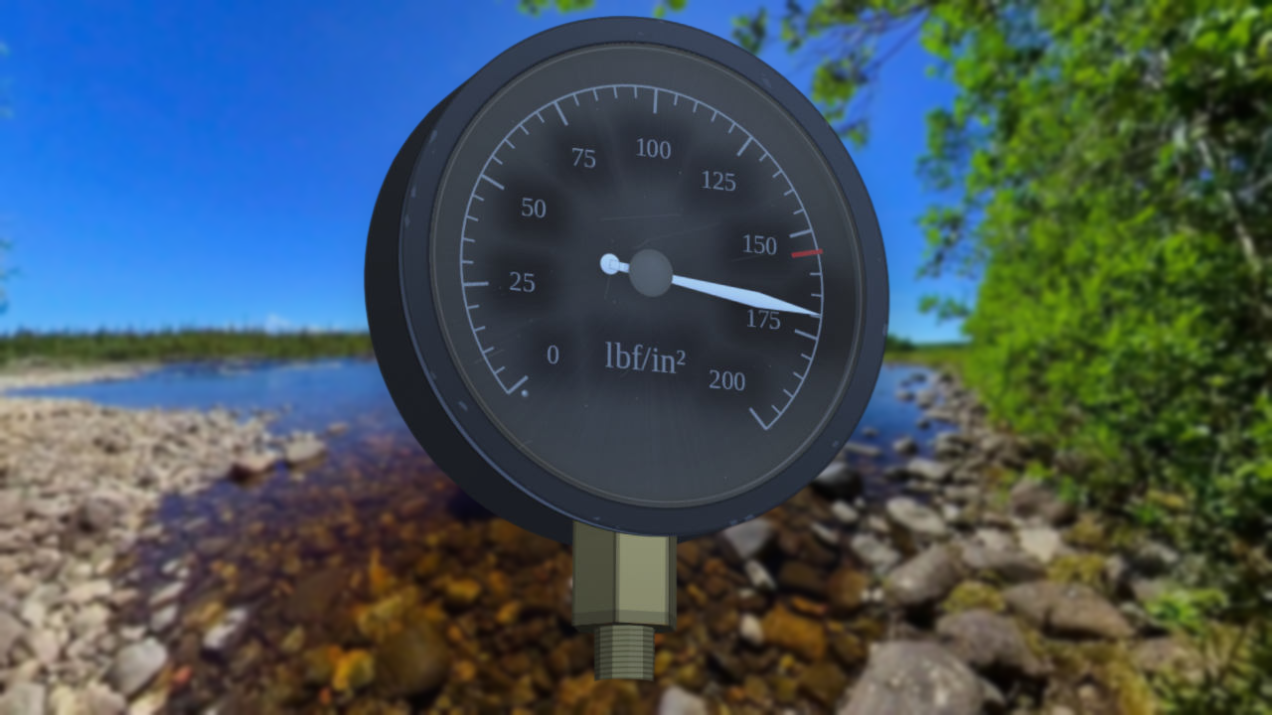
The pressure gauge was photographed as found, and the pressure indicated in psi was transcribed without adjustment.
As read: 170 psi
